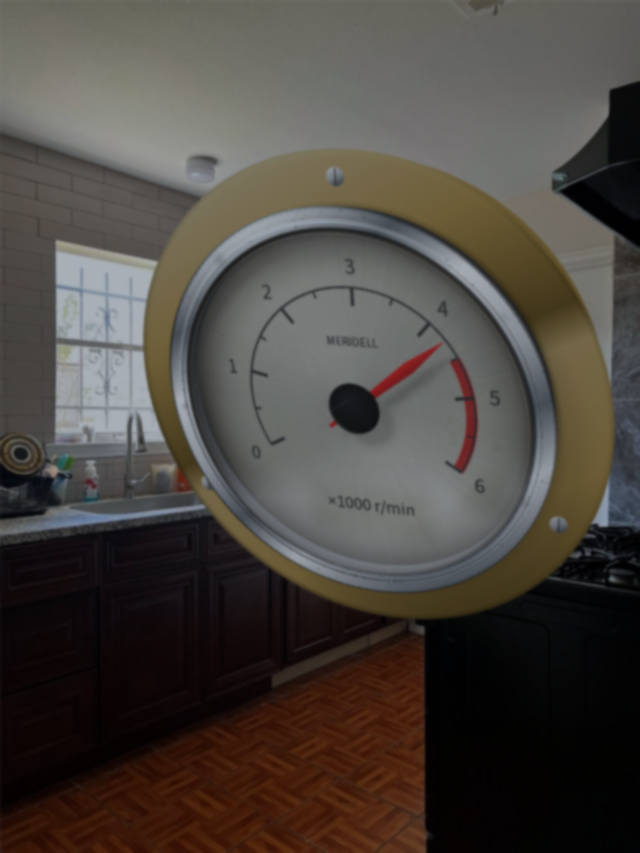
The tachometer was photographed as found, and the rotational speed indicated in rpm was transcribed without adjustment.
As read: 4250 rpm
